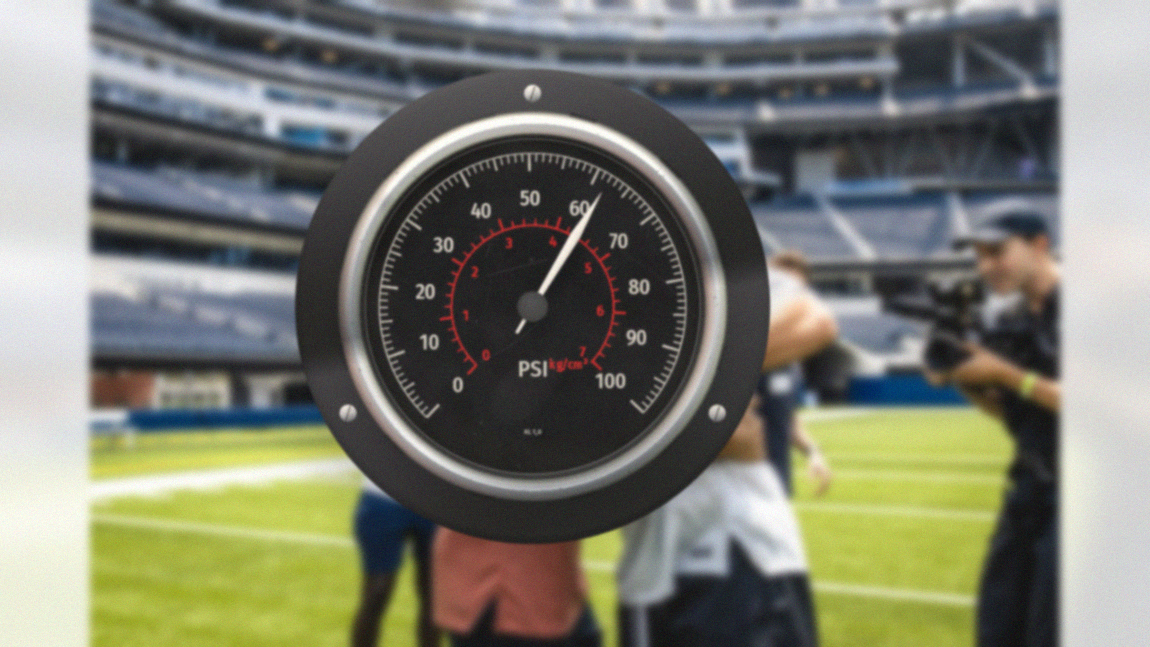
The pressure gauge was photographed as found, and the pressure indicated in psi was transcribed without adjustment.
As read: 62 psi
